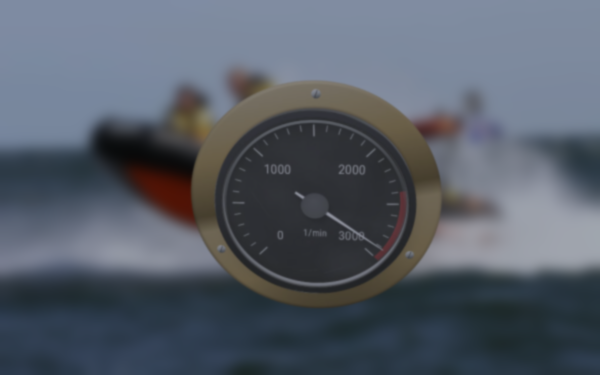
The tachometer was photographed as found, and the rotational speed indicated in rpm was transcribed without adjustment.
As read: 2900 rpm
